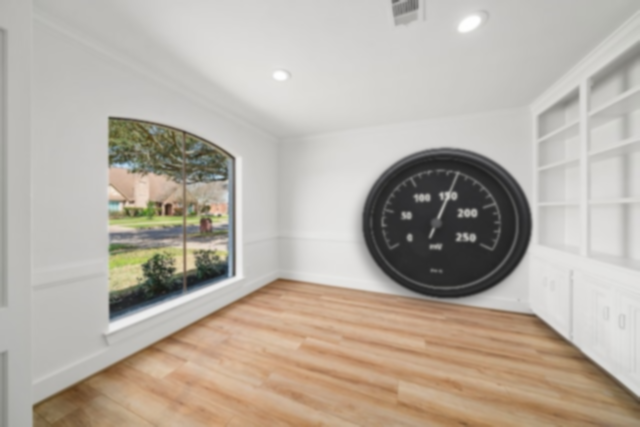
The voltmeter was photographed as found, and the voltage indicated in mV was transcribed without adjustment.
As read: 150 mV
